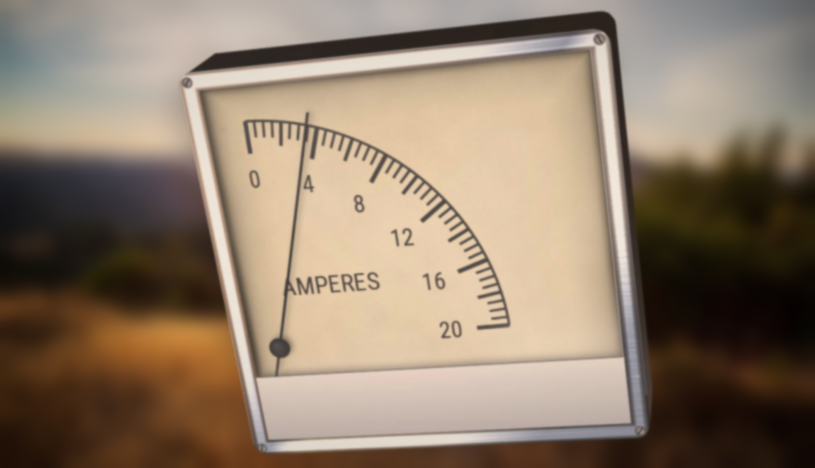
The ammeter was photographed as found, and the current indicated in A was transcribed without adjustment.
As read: 3.5 A
